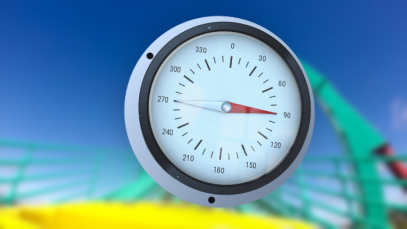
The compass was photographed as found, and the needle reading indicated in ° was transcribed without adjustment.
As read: 90 °
